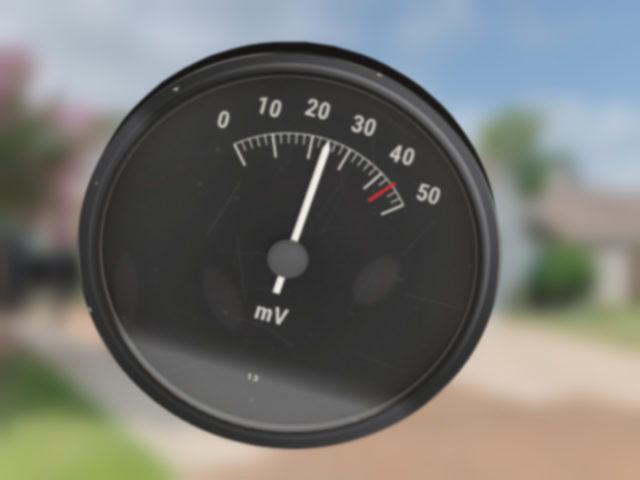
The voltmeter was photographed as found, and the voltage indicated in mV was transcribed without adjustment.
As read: 24 mV
